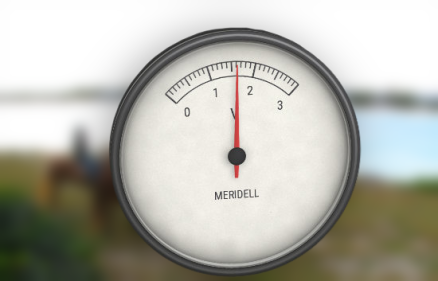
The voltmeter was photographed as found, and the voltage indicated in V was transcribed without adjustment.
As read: 1.6 V
